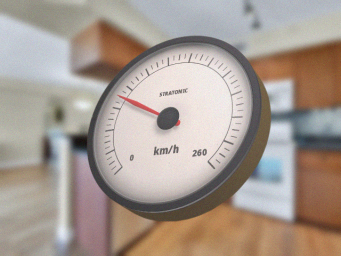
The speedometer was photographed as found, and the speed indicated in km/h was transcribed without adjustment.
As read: 70 km/h
